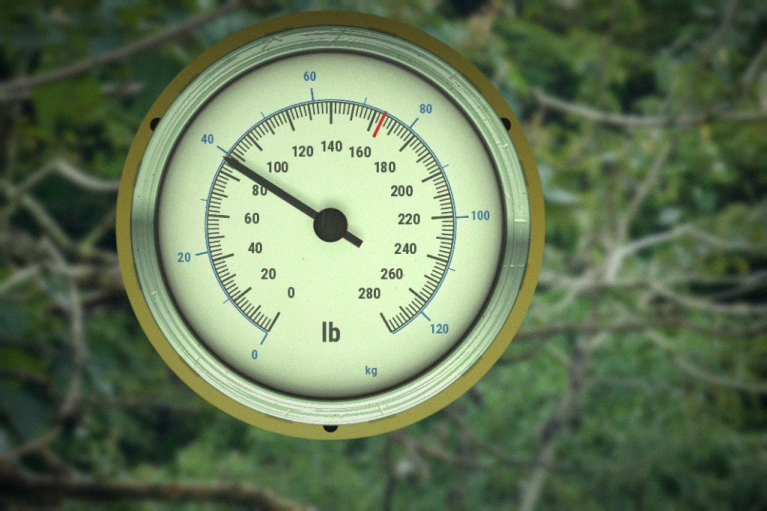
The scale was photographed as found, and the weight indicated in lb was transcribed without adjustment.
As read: 86 lb
